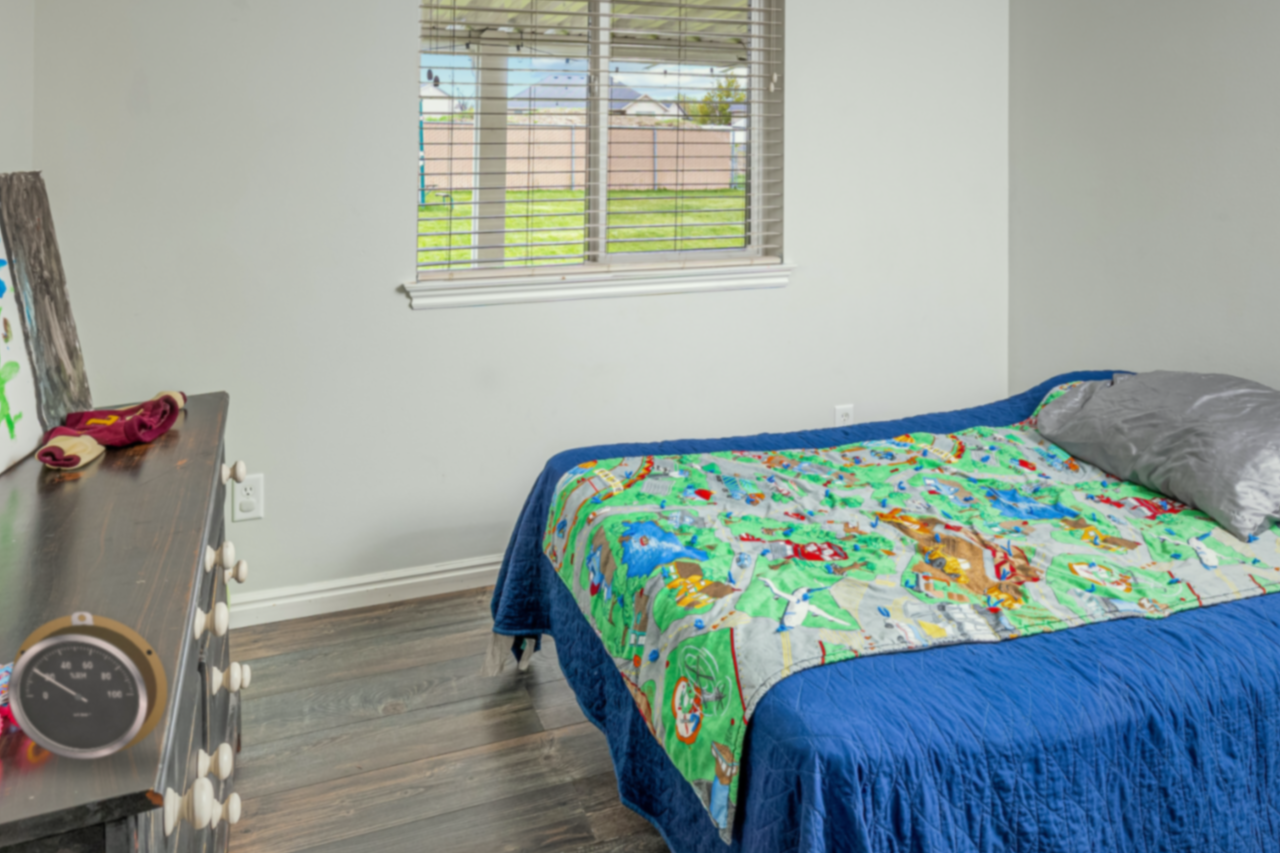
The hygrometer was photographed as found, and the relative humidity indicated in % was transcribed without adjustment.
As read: 20 %
